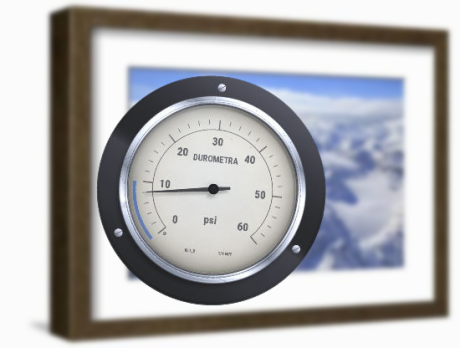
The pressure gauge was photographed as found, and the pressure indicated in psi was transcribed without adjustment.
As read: 8 psi
